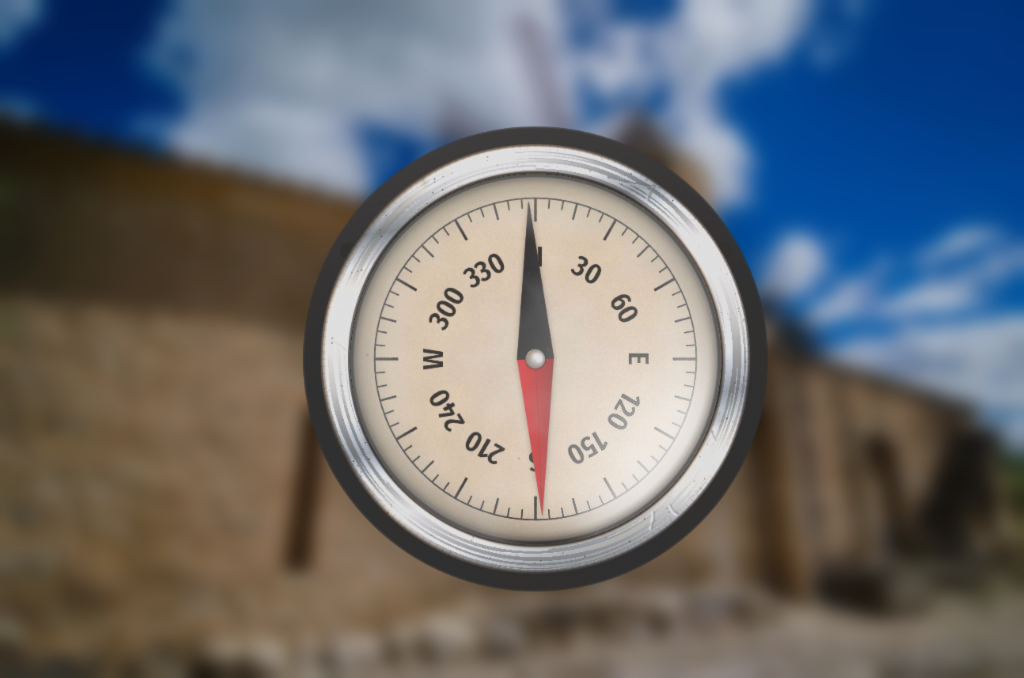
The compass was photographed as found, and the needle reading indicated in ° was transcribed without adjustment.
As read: 177.5 °
